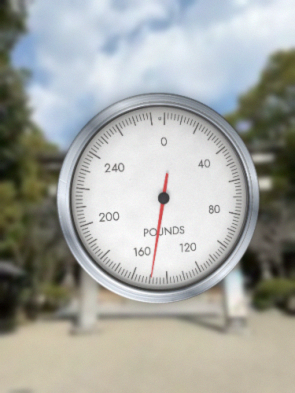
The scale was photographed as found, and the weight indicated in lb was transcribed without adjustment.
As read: 150 lb
